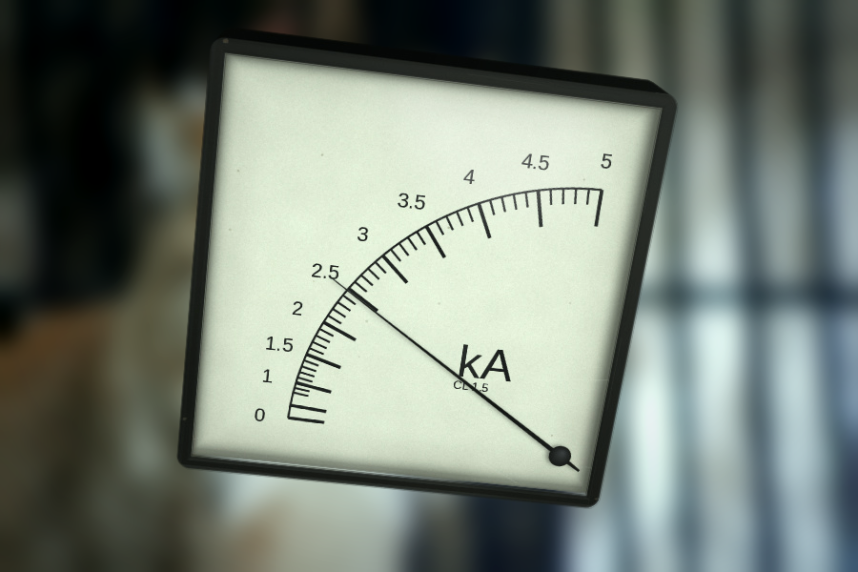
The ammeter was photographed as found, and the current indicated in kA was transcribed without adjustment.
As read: 2.5 kA
